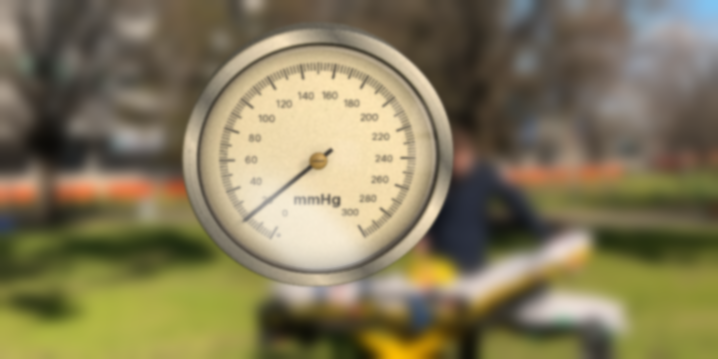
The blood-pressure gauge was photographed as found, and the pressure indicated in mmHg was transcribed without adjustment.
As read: 20 mmHg
